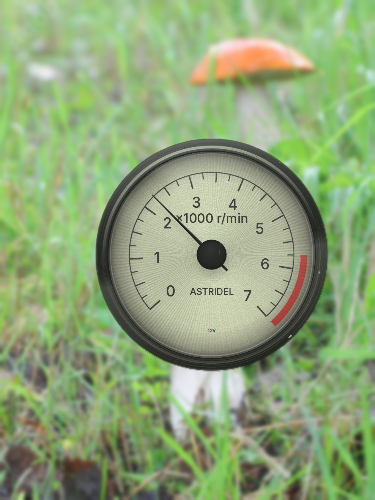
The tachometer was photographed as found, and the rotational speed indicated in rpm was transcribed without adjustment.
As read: 2250 rpm
